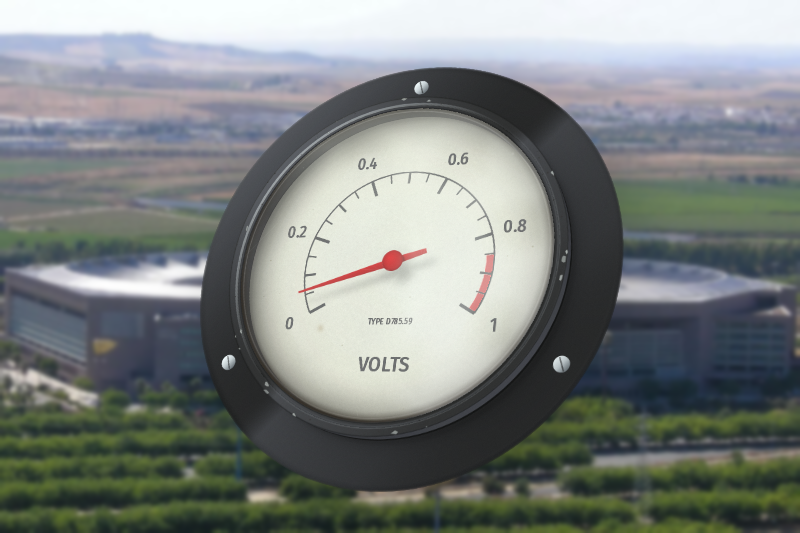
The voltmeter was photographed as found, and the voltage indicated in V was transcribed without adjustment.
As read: 0.05 V
